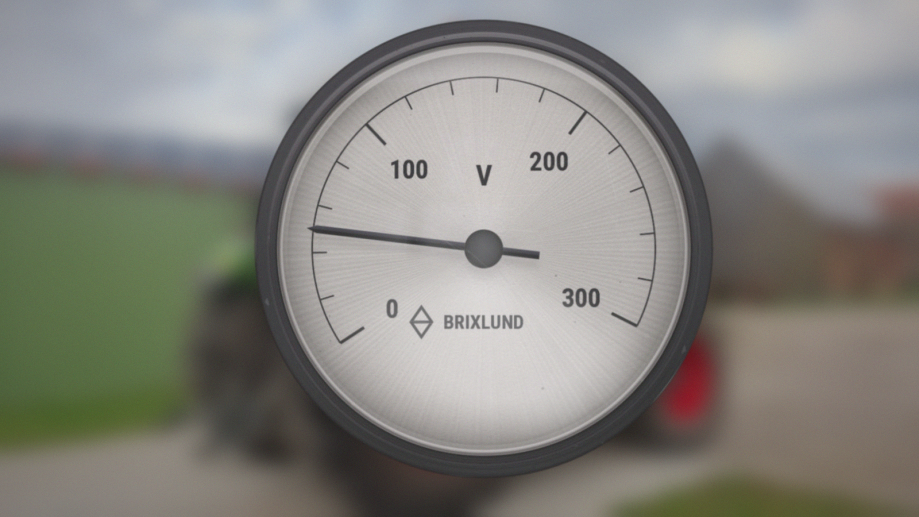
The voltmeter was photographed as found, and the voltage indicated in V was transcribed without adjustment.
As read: 50 V
